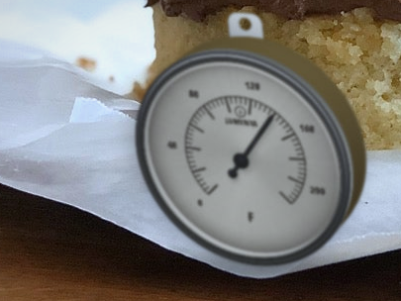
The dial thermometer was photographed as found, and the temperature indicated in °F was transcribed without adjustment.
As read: 140 °F
